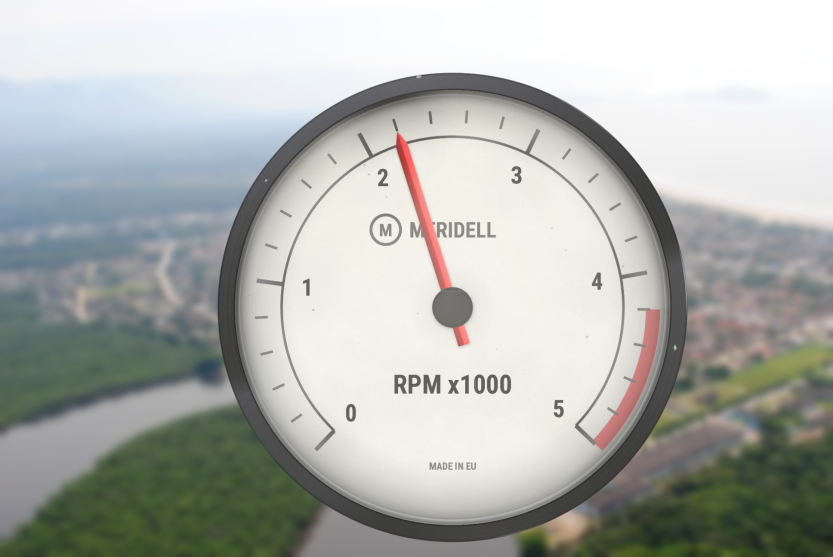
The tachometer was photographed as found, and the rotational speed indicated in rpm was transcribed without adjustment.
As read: 2200 rpm
